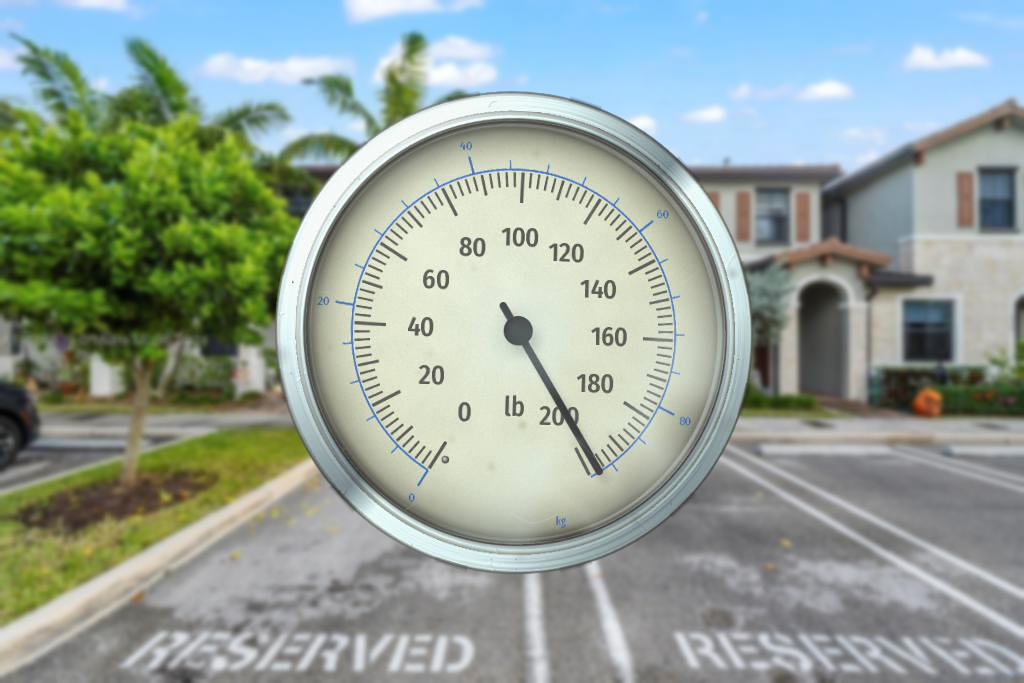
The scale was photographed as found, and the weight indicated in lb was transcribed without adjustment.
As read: 198 lb
